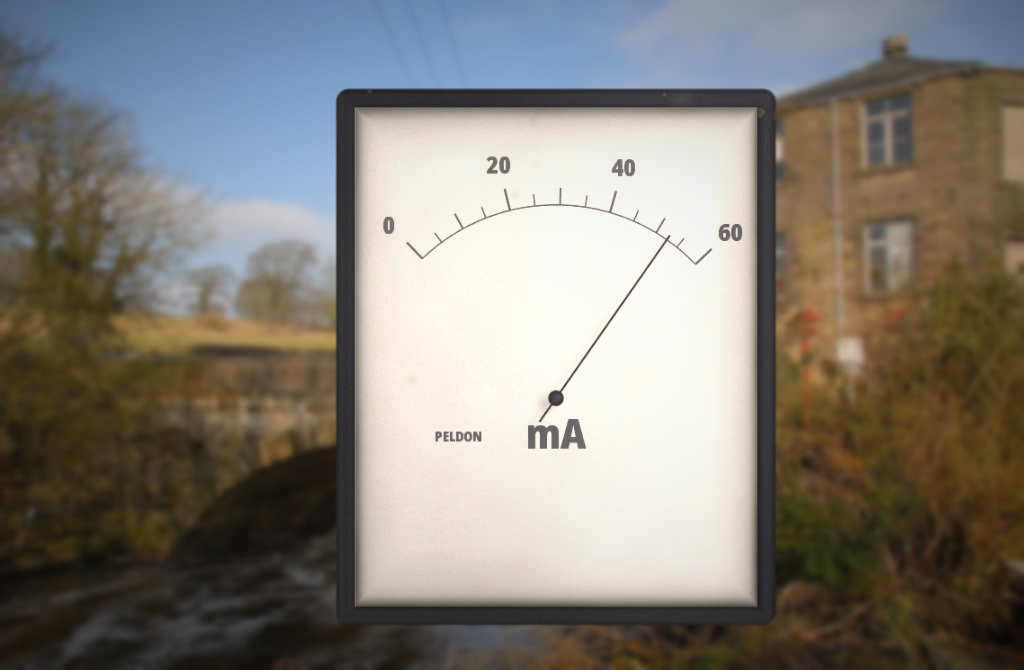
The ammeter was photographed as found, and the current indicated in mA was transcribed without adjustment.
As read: 52.5 mA
